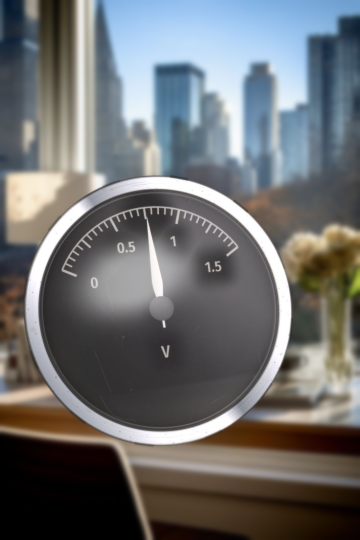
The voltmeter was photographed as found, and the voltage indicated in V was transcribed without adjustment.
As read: 0.75 V
